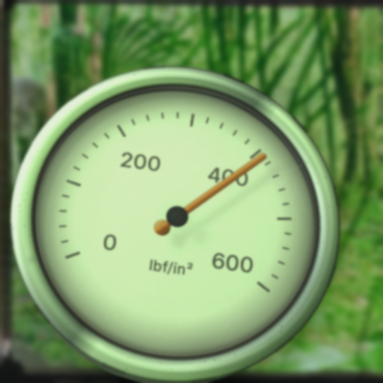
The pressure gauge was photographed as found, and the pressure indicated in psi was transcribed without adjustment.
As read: 410 psi
